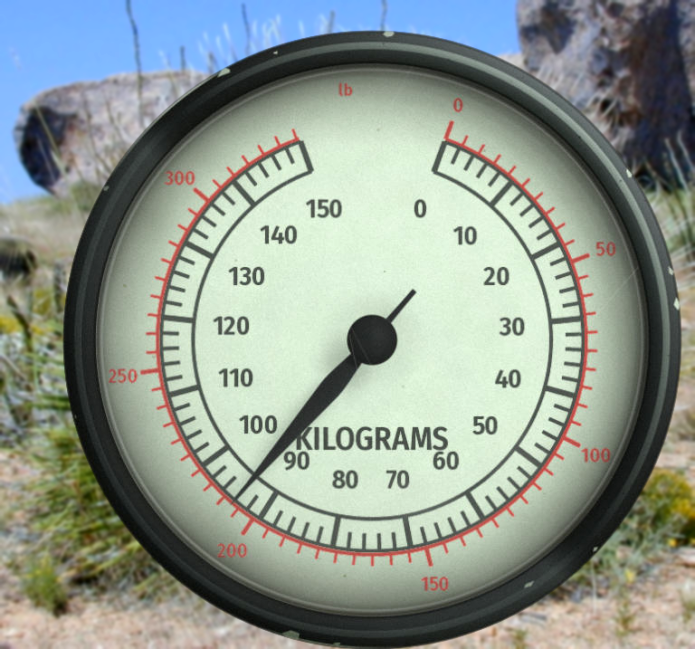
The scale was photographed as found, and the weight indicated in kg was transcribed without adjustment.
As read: 94 kg
